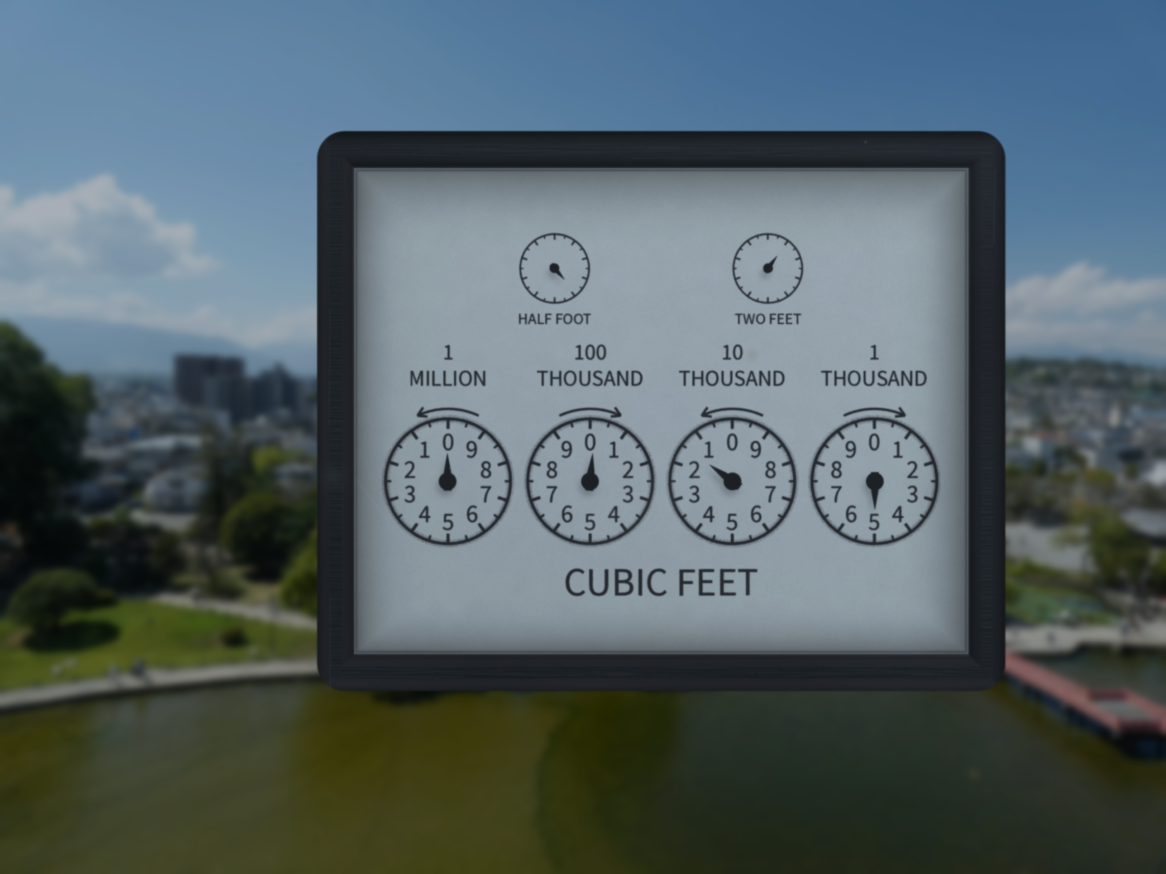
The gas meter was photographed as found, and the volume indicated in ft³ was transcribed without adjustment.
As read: 1500 ft³
